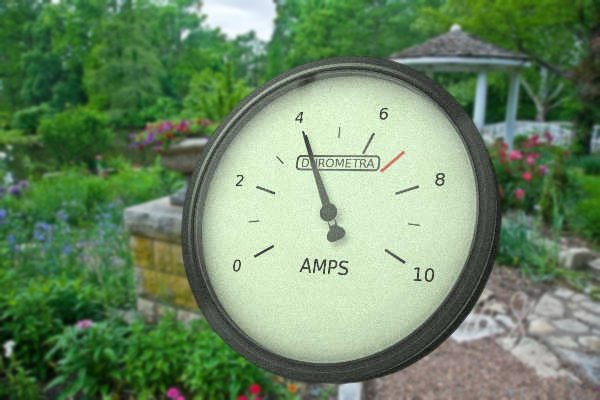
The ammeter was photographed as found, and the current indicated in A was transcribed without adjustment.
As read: 4 A
